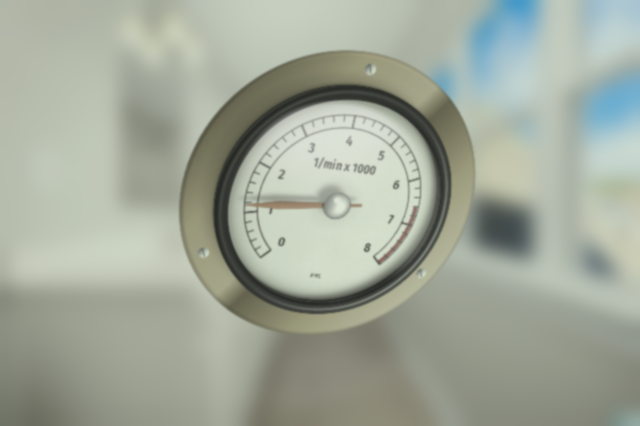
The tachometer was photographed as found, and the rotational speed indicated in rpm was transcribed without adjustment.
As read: 1200 rpm
